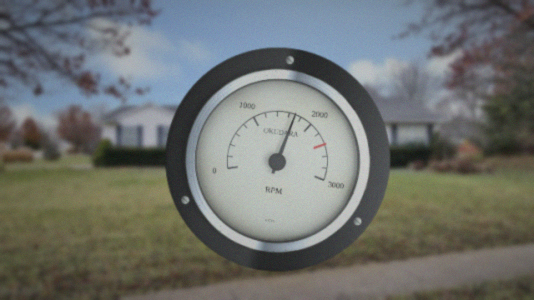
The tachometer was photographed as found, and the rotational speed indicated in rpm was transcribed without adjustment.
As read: 1700 rpm
